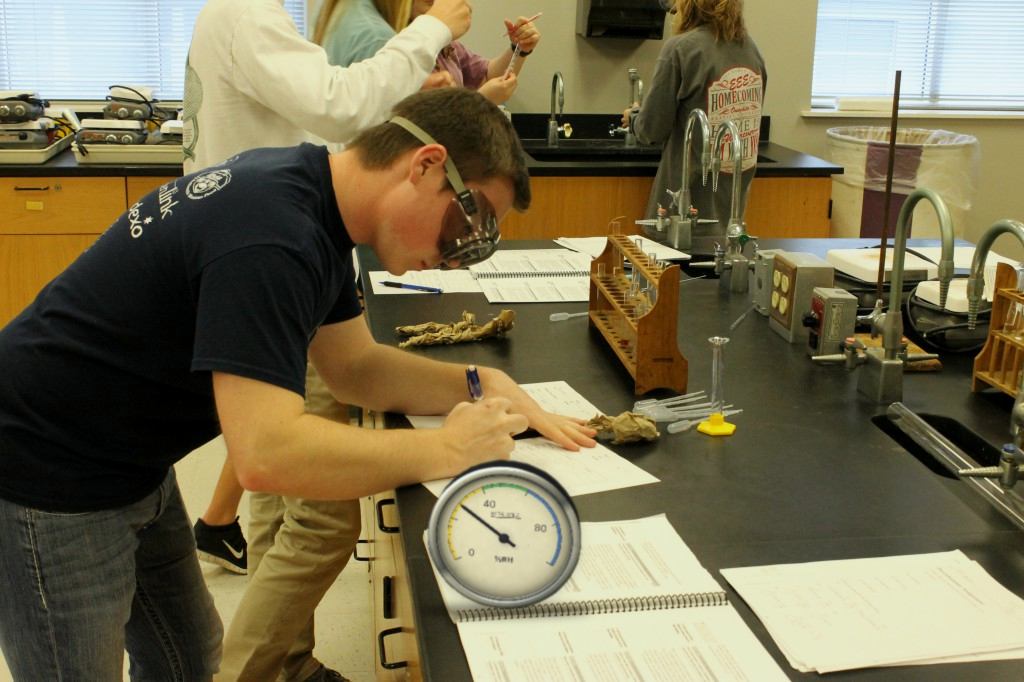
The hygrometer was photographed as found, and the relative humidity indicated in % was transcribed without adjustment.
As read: 28 %
